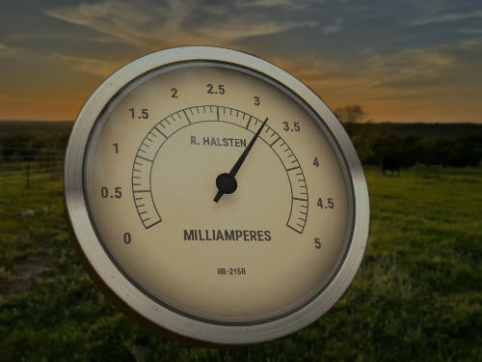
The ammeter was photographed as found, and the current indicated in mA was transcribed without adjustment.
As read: 3.2 mA
